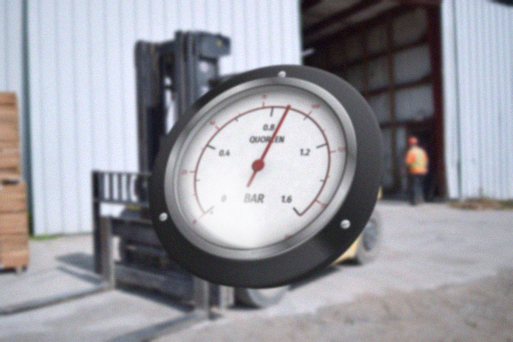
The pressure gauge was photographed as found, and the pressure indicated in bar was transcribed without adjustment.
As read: 0.9 bar
